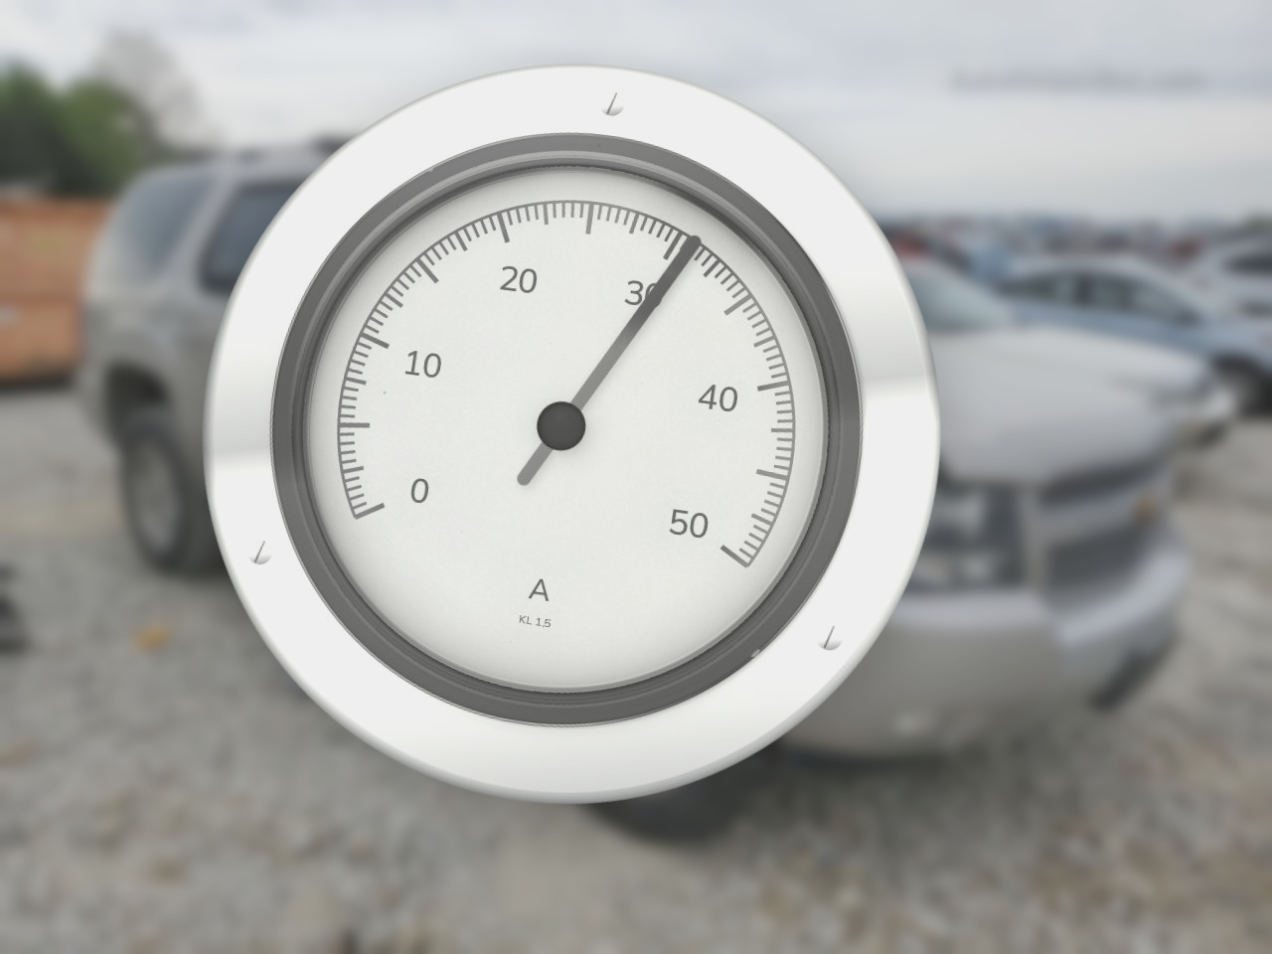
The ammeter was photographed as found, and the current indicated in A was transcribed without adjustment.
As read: 31 A
